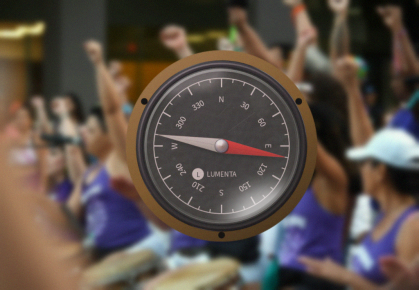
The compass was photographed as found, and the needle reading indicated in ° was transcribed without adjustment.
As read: 100 °
